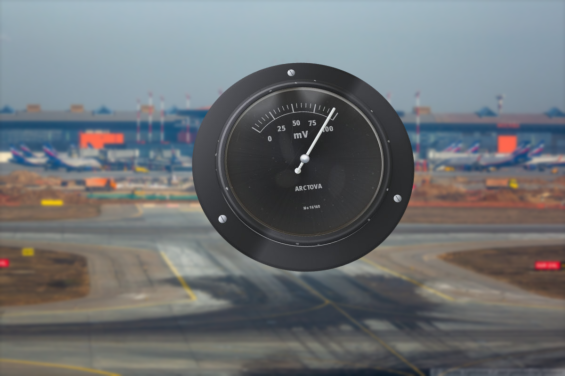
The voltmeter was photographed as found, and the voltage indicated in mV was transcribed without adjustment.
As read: 95 mV
